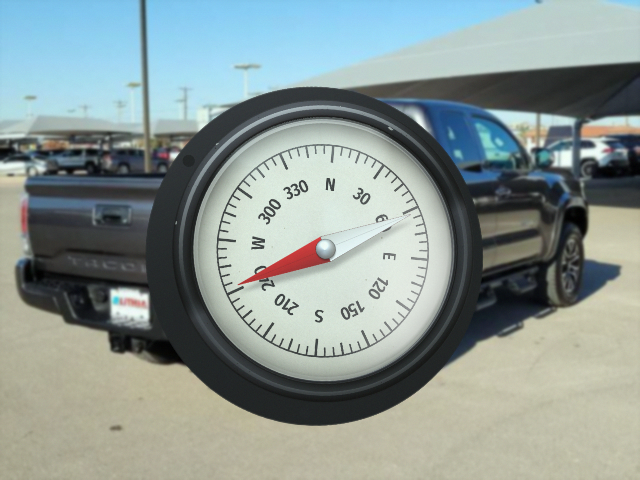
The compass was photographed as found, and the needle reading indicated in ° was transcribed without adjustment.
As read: 242.5 °
